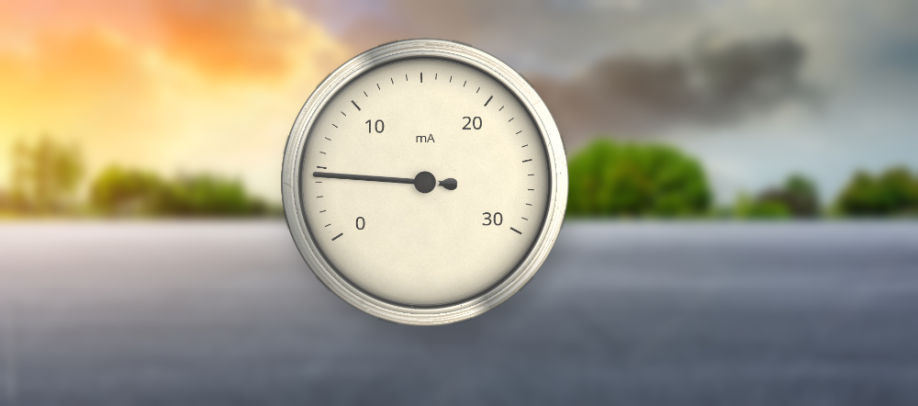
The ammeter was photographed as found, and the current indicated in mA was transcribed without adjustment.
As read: 4.5 mA
